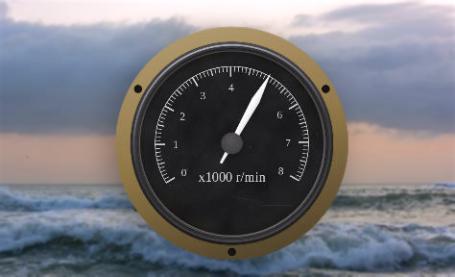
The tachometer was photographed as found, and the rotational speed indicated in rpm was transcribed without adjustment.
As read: 5000 rpm
